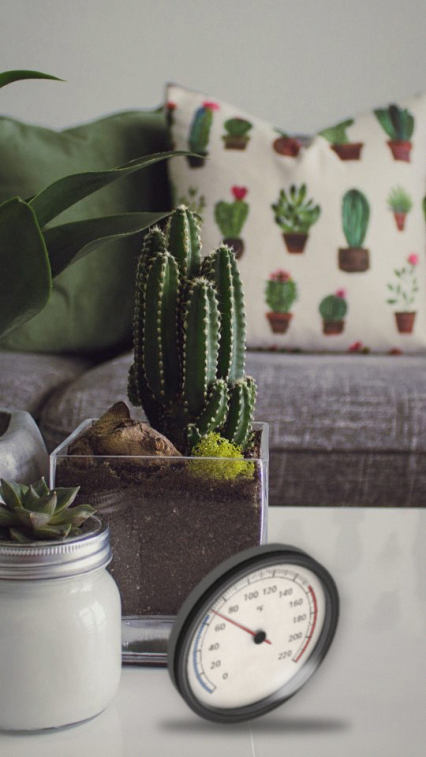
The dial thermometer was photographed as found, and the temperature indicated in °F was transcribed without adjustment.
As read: 70 °F
